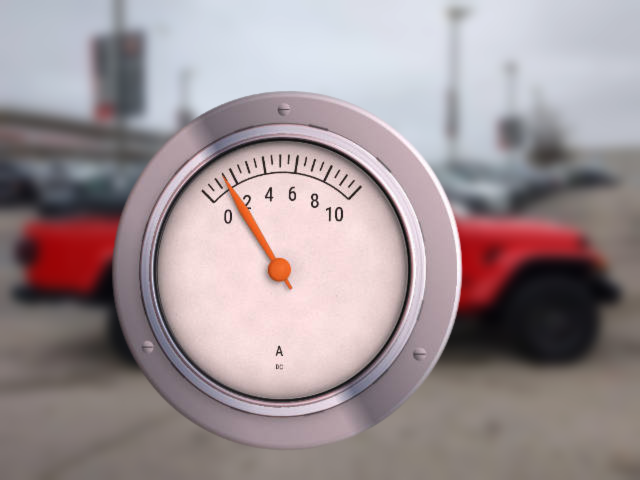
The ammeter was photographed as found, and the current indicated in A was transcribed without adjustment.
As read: 1.5 A
